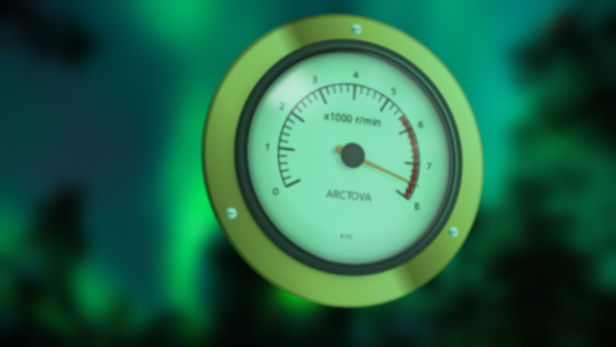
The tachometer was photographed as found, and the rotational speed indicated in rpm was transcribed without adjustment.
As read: 7600 rpm
